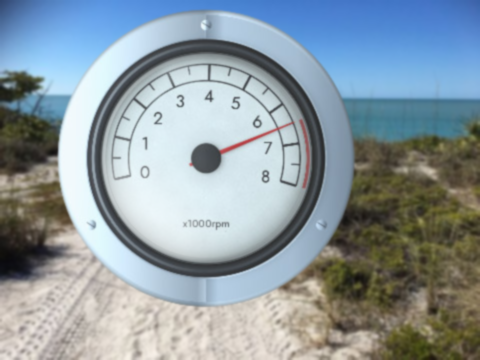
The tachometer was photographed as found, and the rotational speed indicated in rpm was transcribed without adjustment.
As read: 6500 rpm
